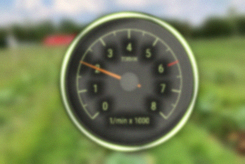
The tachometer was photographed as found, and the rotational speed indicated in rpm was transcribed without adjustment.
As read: 2000 rpm
